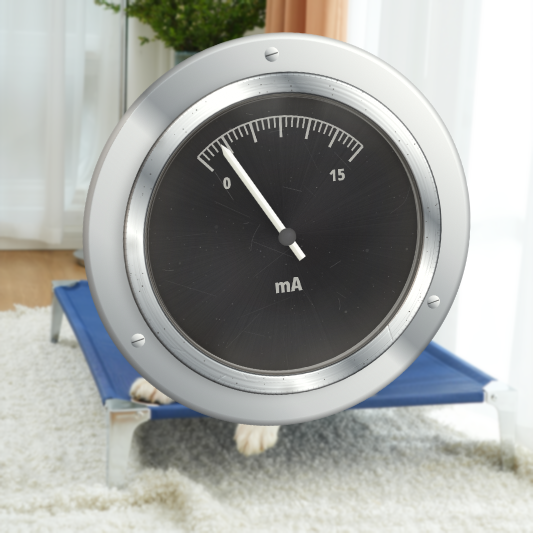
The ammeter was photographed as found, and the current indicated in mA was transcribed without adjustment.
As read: 2 mA
